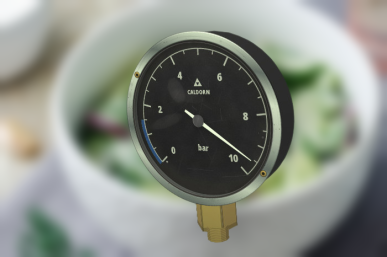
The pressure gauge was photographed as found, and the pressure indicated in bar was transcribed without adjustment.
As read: 9.5 bar
